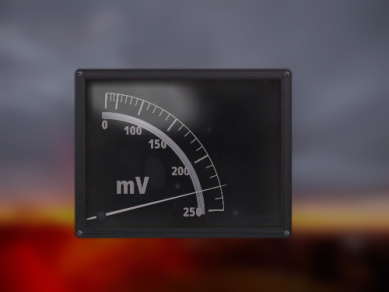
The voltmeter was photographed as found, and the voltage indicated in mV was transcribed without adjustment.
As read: 230 mV
